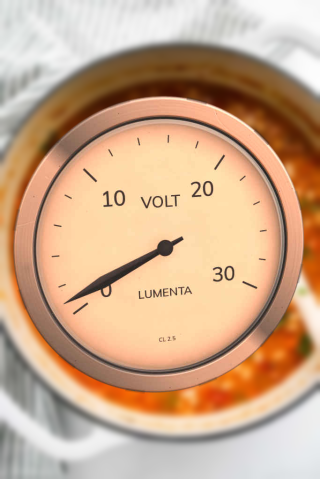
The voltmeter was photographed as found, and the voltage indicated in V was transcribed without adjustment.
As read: 1 V
